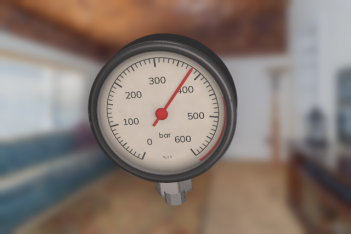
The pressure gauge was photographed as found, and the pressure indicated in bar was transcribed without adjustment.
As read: 380 bar
